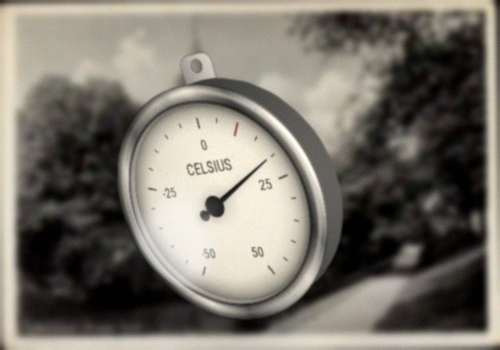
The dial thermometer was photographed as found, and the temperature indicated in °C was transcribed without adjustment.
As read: 20 °C
